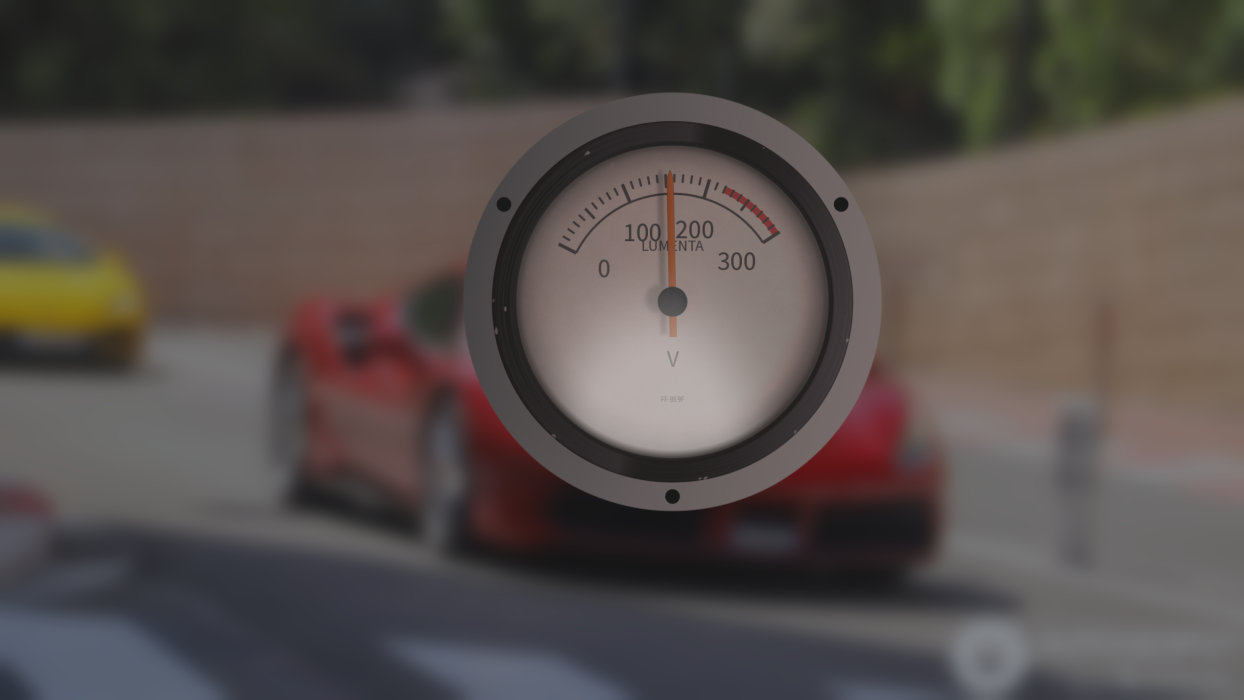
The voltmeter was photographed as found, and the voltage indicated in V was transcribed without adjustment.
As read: 155 V
